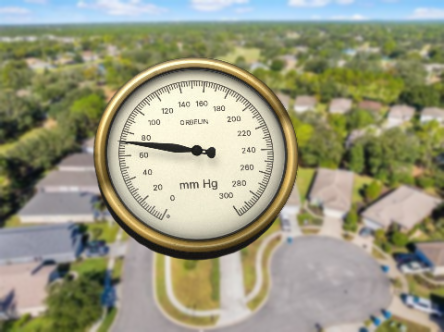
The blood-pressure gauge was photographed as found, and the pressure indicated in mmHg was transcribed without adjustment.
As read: 70 mmHg
